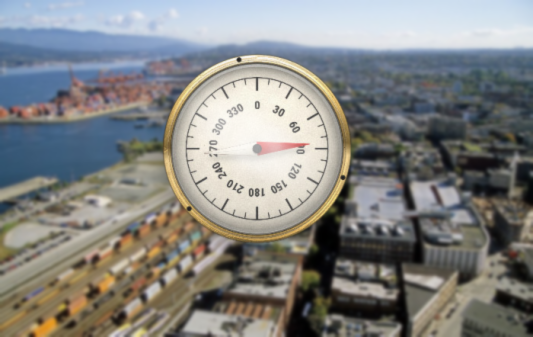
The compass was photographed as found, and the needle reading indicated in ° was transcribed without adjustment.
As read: 85 °
